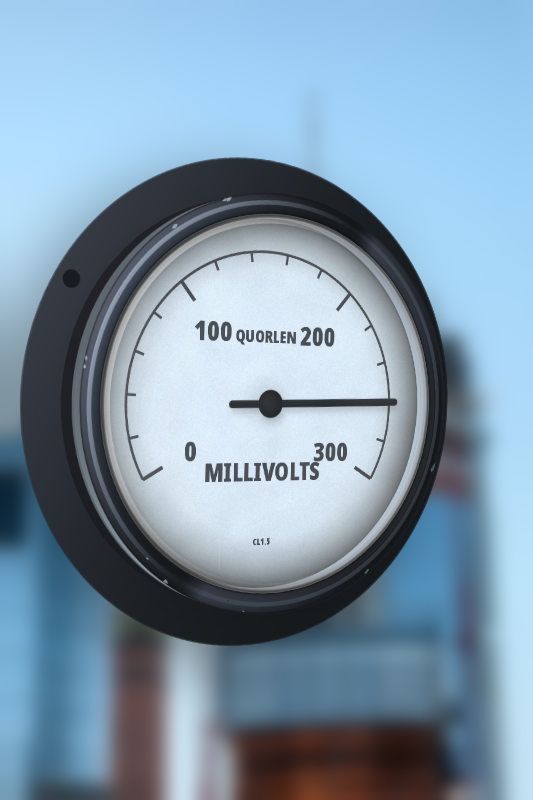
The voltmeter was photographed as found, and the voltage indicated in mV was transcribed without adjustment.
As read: 260 mV
